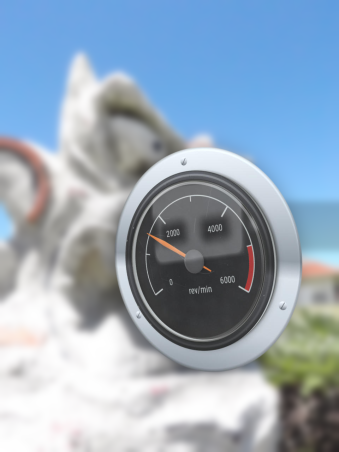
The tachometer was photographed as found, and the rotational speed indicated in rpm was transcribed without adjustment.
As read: 1500 rpm
